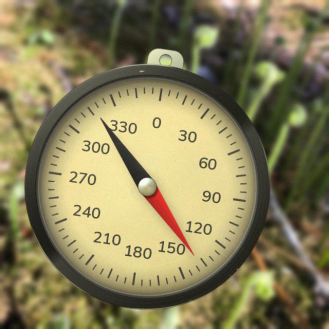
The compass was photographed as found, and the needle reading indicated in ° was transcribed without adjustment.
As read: 137.5 °
